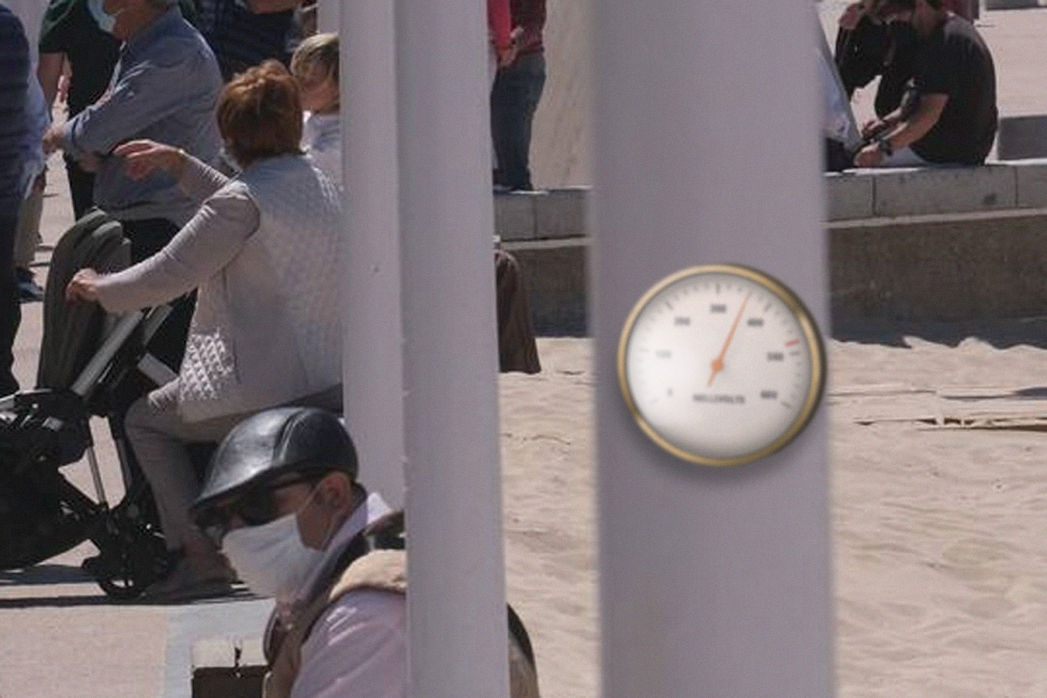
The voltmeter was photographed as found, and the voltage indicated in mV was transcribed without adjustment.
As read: 360 mV
